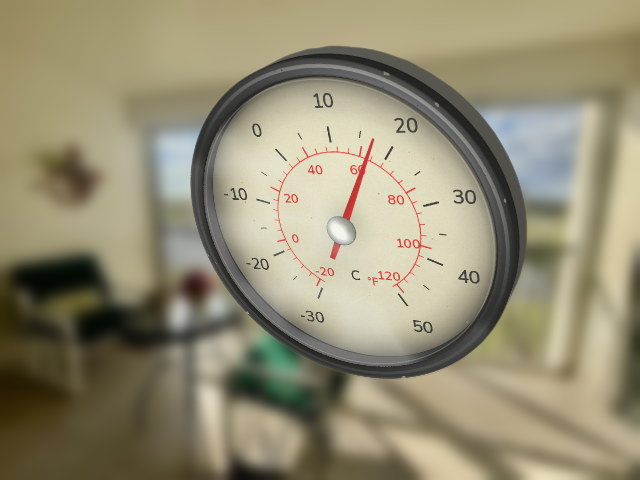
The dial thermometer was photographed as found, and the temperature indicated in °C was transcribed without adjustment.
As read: 17.5 °C
